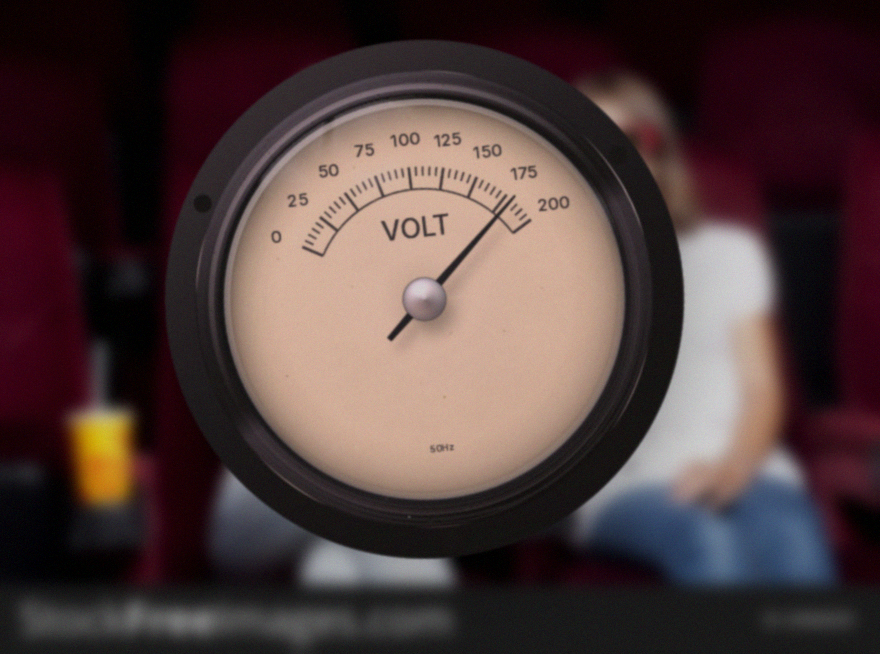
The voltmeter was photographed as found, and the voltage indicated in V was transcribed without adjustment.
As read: 180 V
